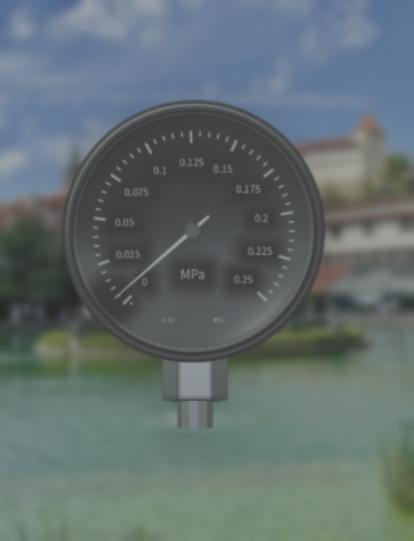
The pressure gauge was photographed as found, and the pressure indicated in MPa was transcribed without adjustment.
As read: 0.005 MPa
